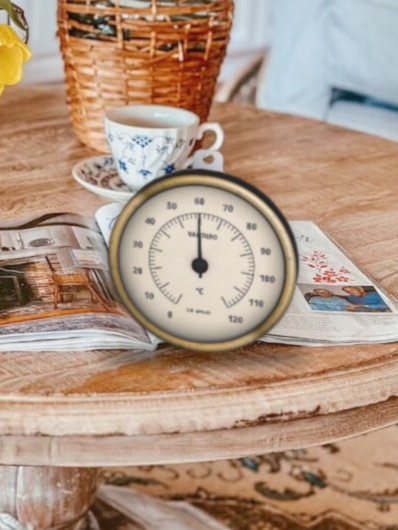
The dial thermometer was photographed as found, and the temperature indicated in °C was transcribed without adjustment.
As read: 60 °C
